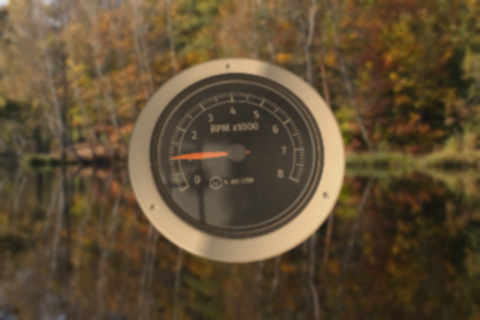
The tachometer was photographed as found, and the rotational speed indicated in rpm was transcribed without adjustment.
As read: 1000 rpm
